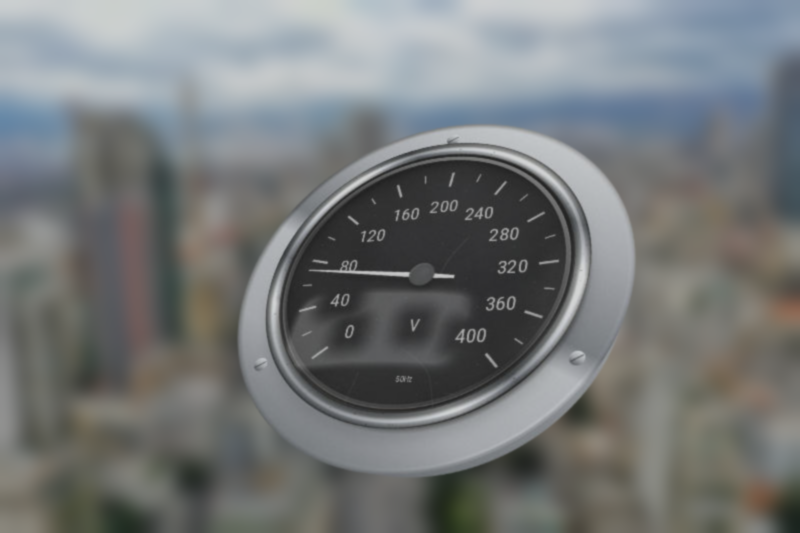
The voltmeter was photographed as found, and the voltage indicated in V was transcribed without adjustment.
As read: 70 V
